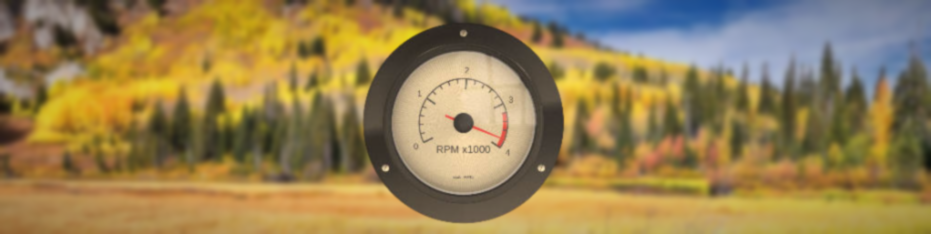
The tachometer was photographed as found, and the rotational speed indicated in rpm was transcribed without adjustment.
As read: 3800 rpm
